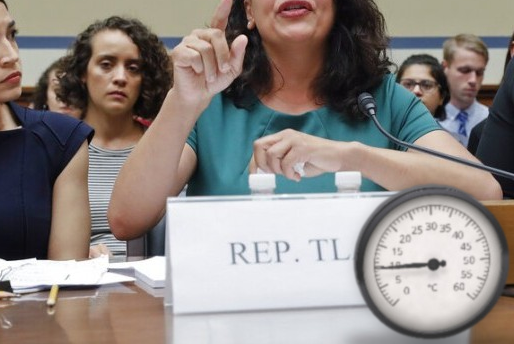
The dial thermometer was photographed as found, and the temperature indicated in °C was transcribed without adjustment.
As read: 10 °C
